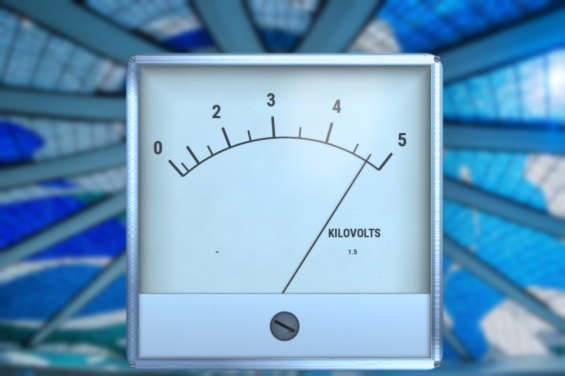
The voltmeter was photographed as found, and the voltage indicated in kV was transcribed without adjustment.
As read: 4.75 kV
